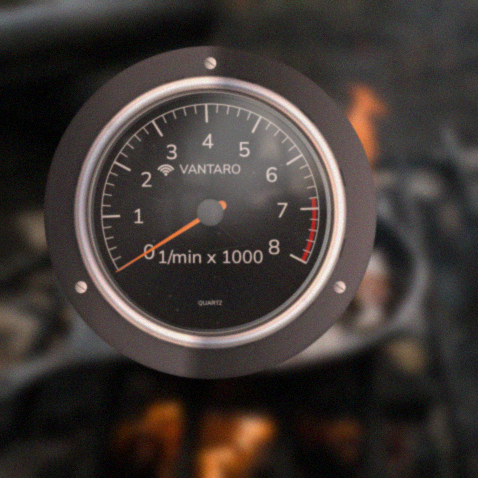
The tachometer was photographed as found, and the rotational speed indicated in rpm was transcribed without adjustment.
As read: 0 rpm
